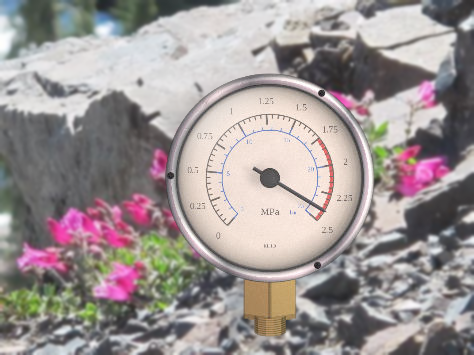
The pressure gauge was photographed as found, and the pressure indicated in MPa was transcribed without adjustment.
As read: 2.4 MPa
